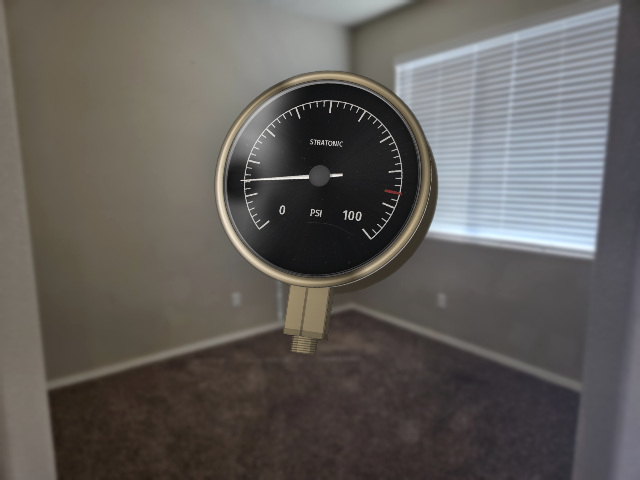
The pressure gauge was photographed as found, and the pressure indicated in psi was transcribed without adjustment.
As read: 14 psi
